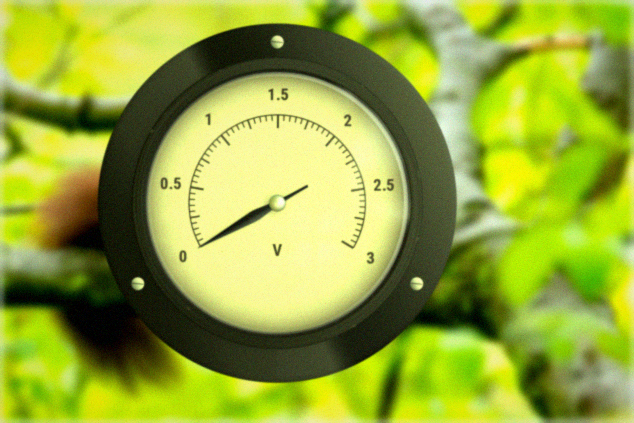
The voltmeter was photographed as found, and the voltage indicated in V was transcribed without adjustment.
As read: 0 V
